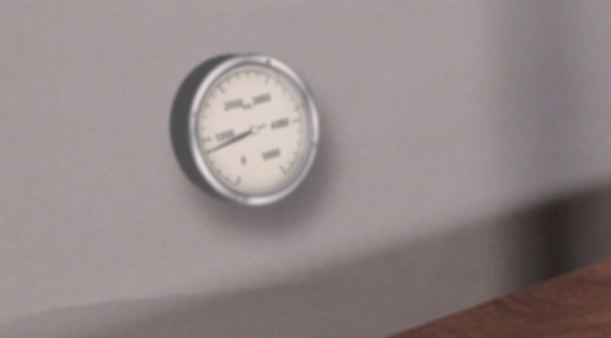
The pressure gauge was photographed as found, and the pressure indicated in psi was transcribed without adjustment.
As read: 800 psi
